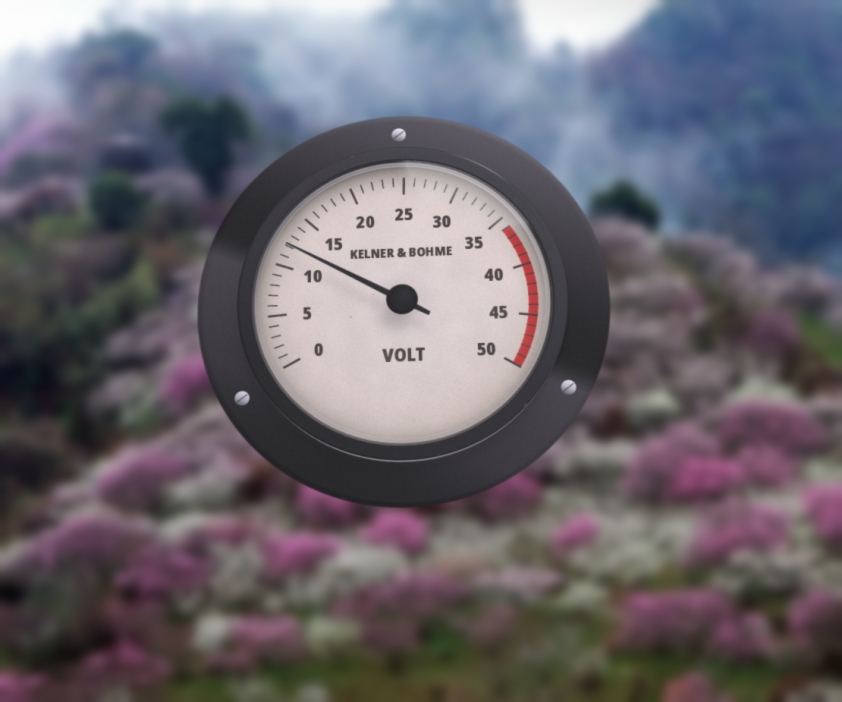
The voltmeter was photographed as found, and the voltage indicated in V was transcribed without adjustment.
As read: 12 V
